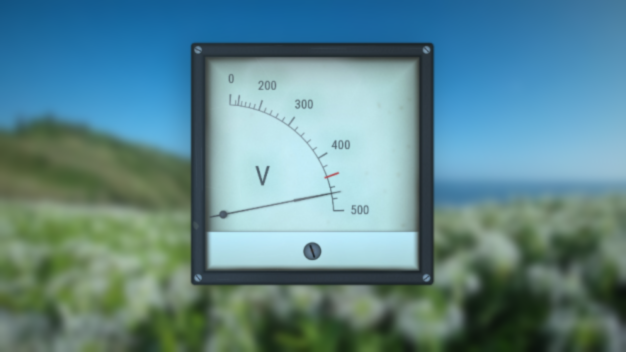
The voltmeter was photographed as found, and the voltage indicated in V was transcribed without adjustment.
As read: 470 V
